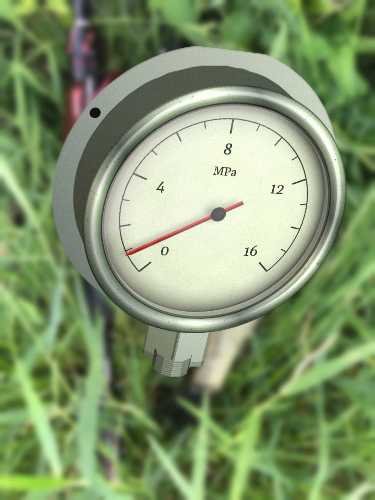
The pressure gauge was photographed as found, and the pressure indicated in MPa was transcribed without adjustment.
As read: 1 MPa
